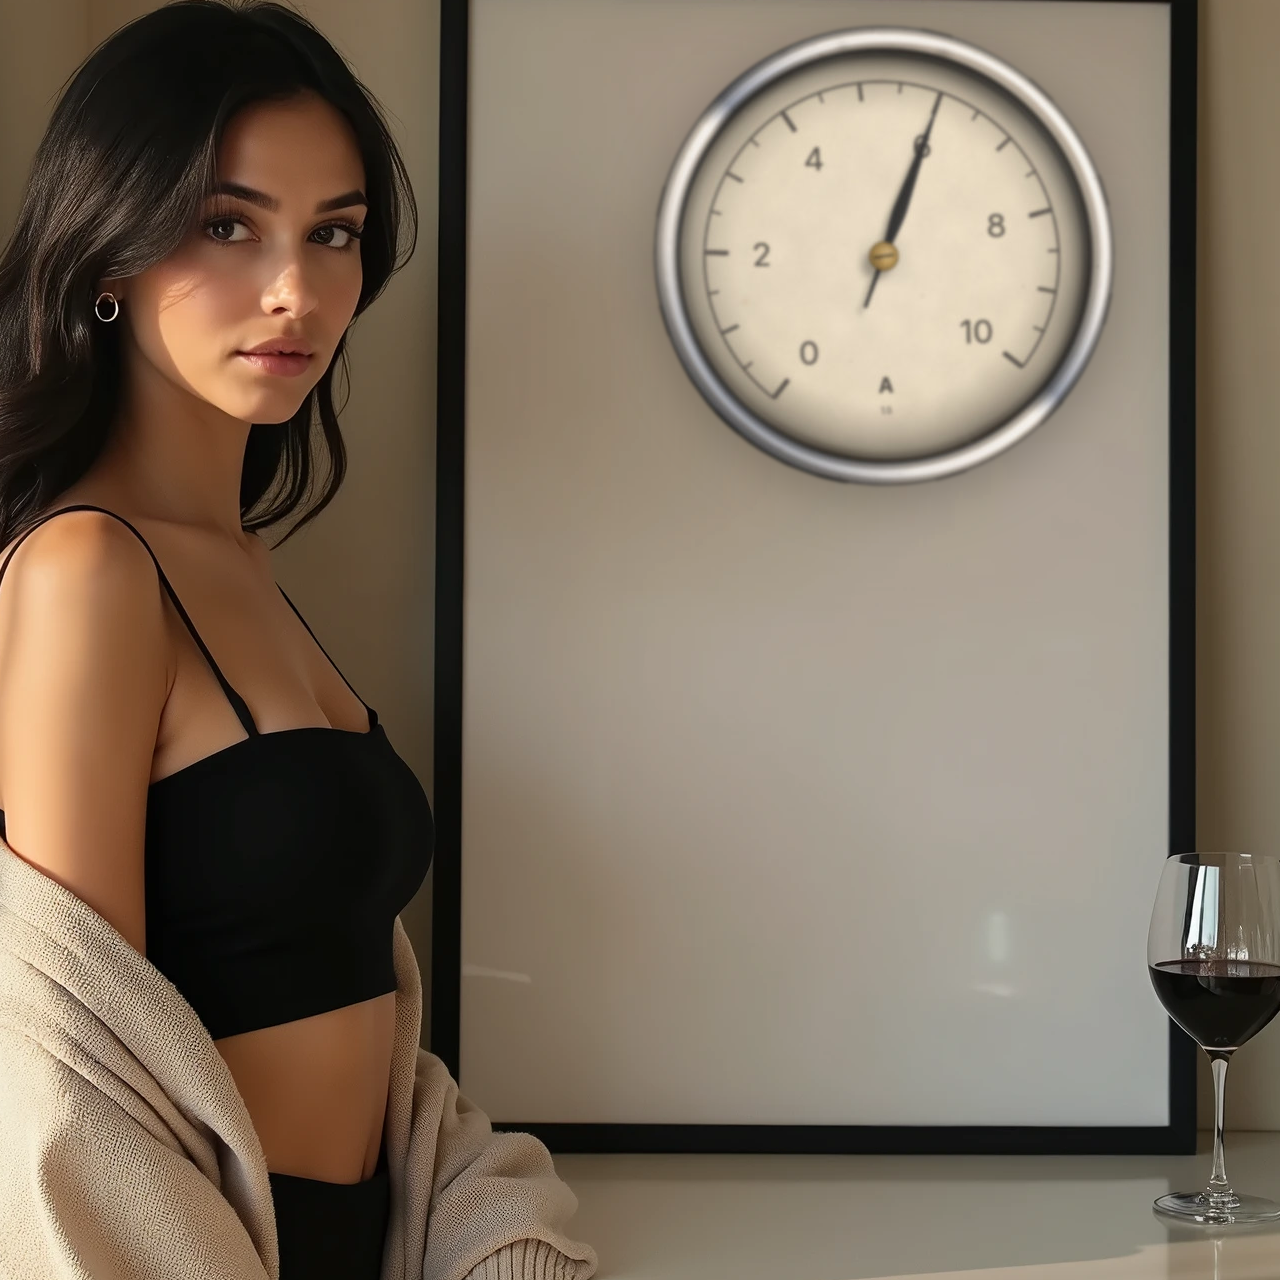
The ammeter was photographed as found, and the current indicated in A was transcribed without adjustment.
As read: 6 A
